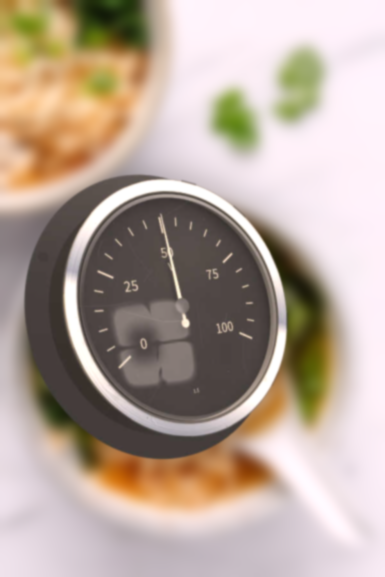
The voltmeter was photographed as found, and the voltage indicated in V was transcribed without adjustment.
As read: 50 V
